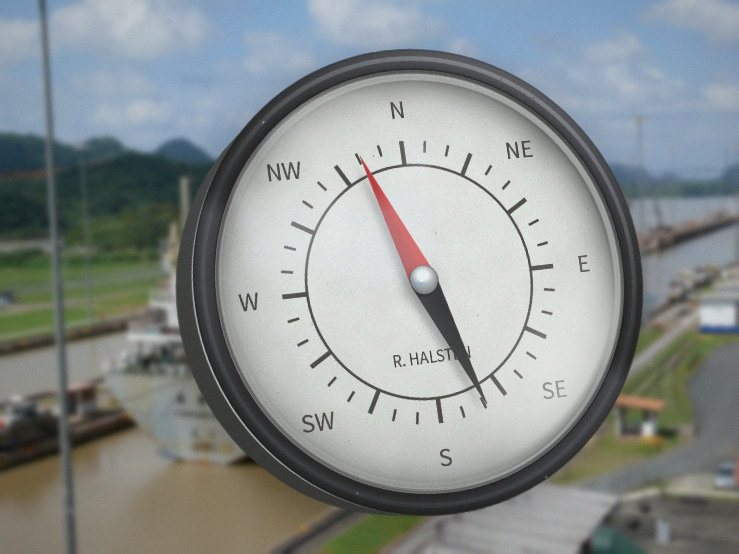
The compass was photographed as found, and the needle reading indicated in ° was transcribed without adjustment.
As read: 340 °
